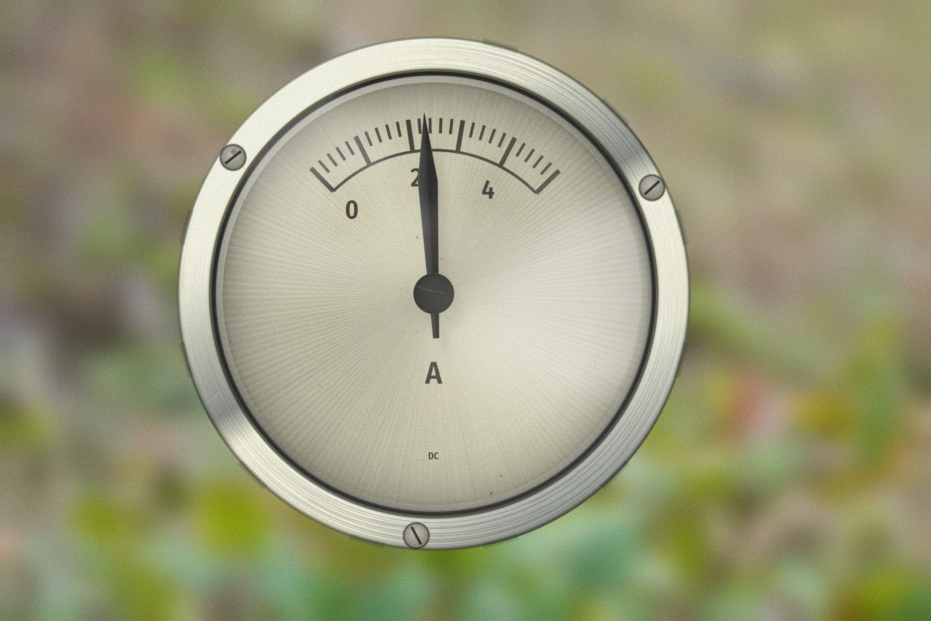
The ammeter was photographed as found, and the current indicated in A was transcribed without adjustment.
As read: 2.3 A
